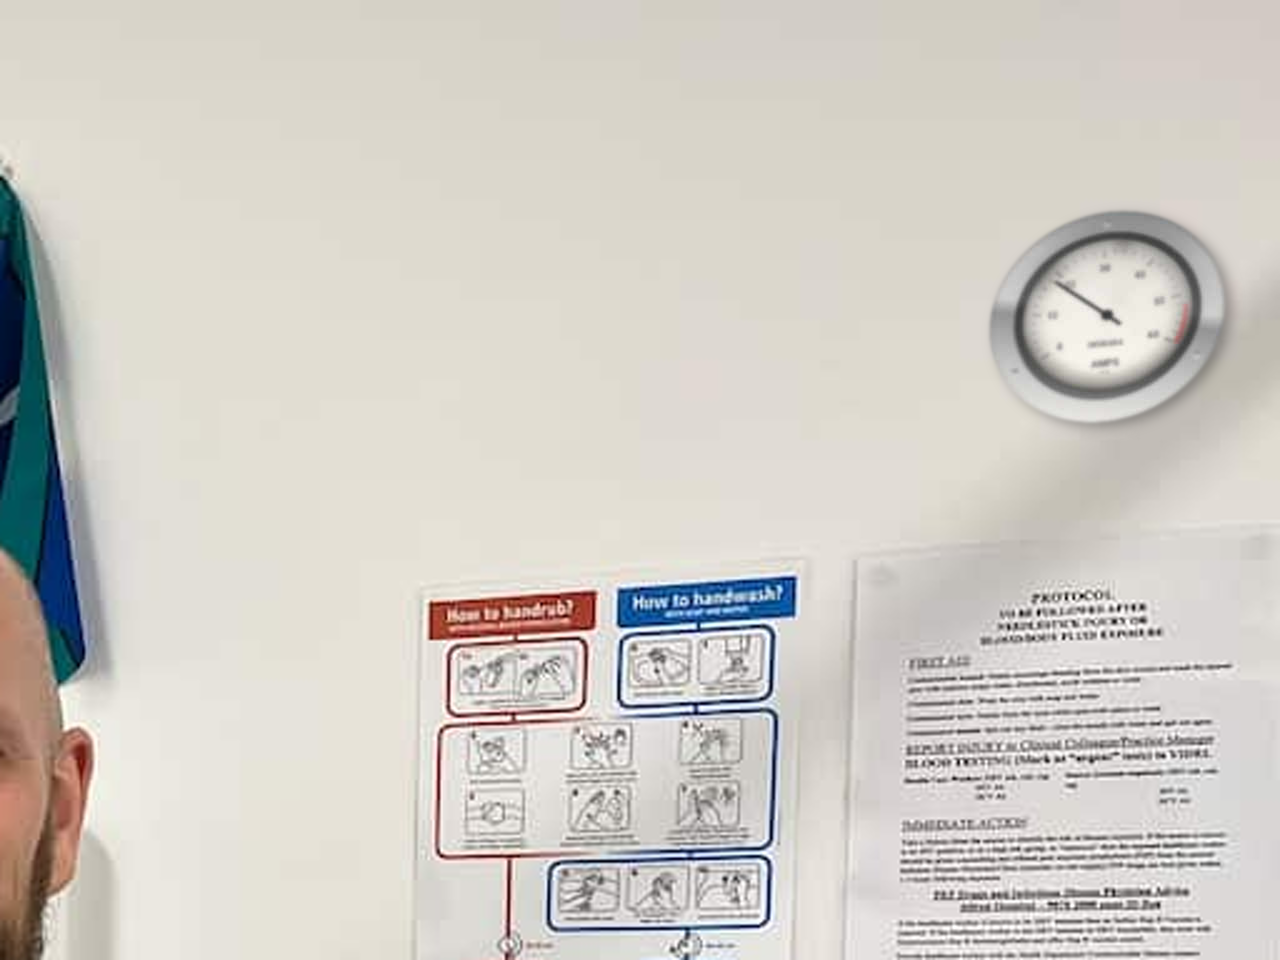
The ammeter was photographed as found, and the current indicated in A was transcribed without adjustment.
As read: 18 A
